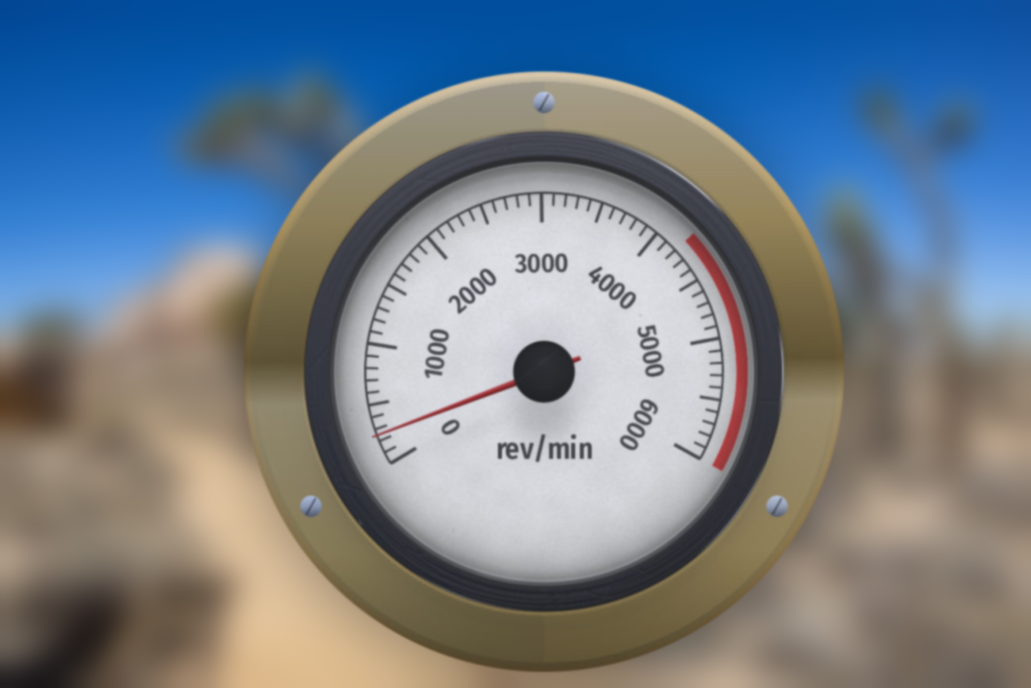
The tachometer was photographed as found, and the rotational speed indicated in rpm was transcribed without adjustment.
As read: 250 rpm
